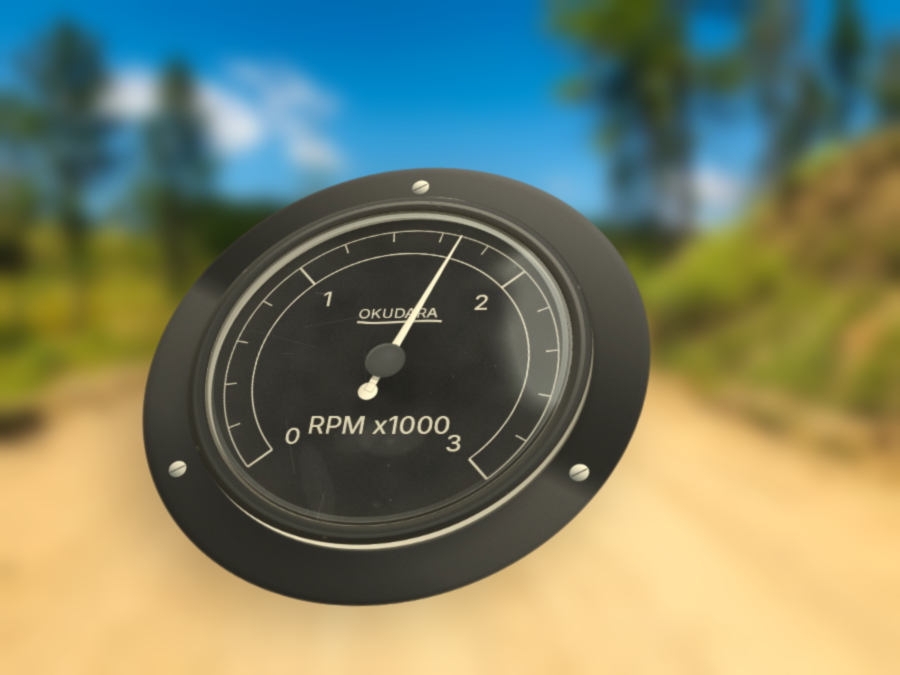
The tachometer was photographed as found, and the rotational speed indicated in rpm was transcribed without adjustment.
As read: 1700 rpm
